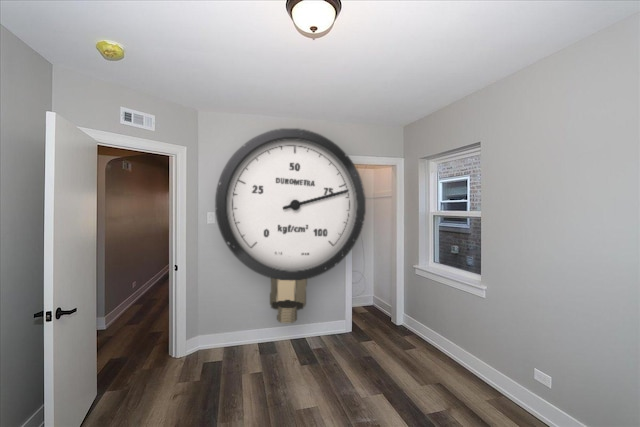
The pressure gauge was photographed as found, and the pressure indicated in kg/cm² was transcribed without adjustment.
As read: 77.5 kg/cm²
